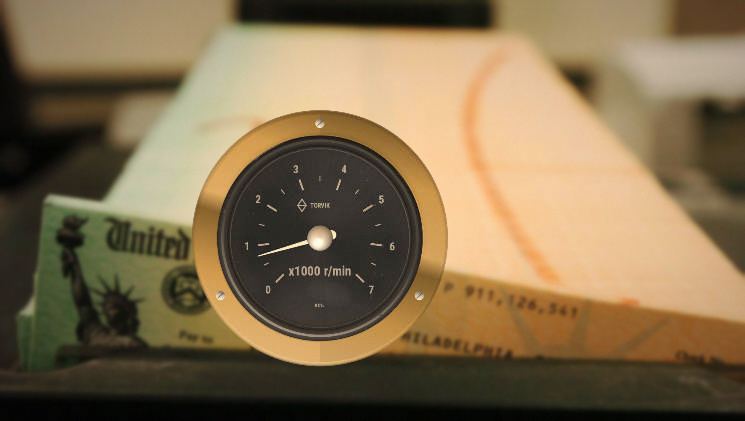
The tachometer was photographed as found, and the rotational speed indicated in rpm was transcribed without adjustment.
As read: 750 rpm
